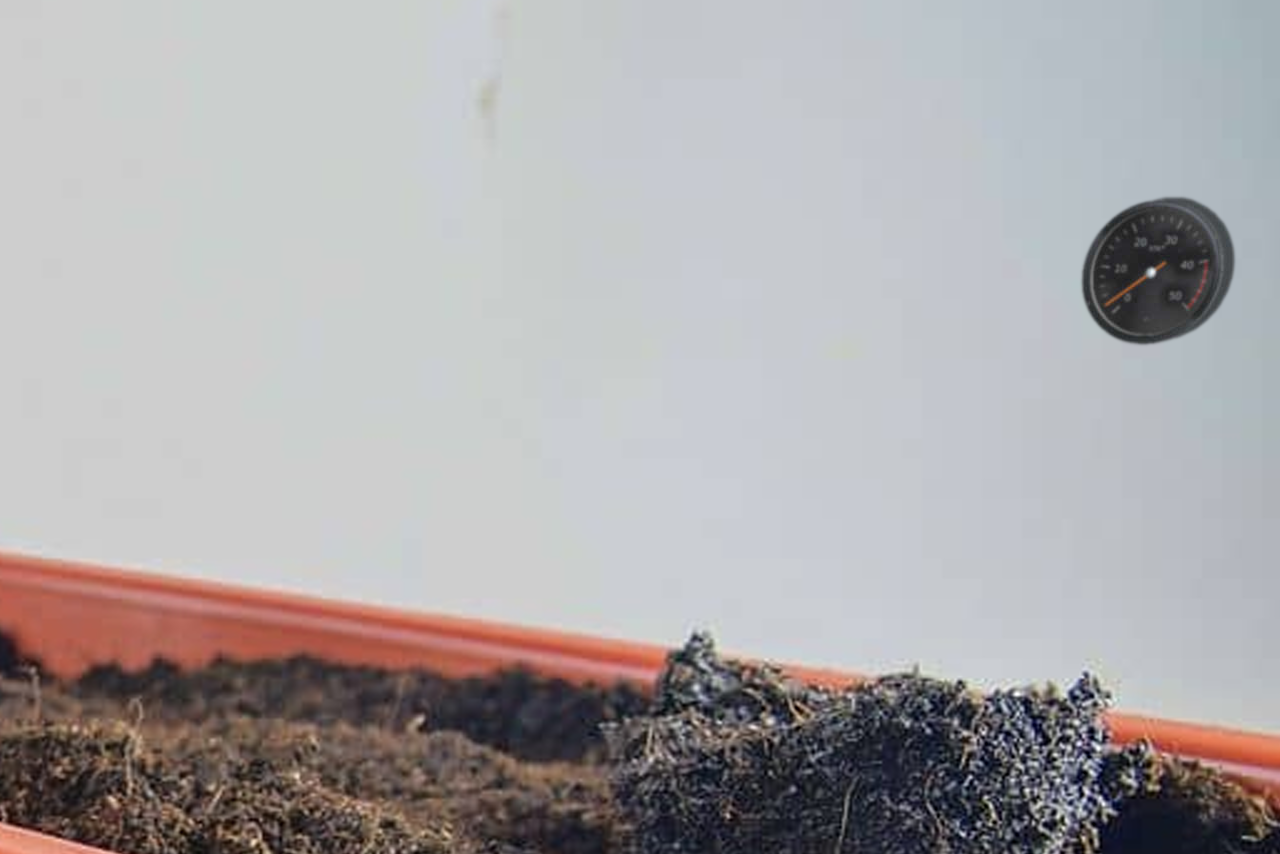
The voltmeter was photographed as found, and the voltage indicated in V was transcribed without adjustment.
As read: 2 V
